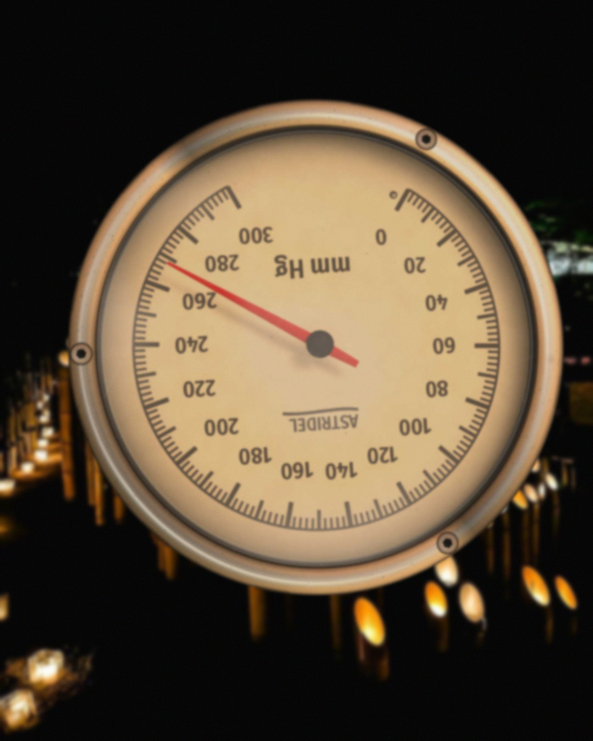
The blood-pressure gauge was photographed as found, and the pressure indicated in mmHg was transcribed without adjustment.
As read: 268 mmHg
